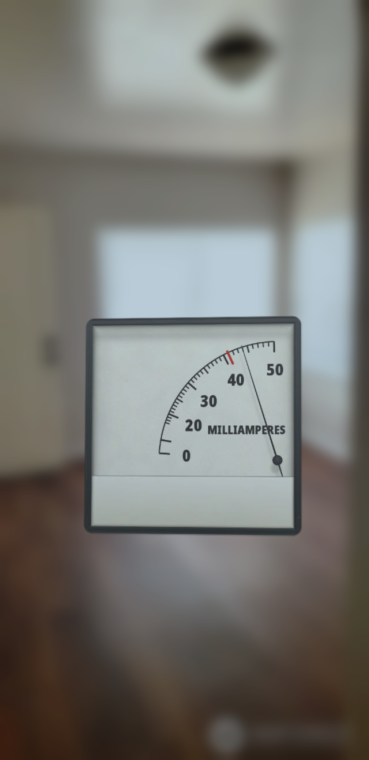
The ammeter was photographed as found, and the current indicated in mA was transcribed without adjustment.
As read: 44 mA
